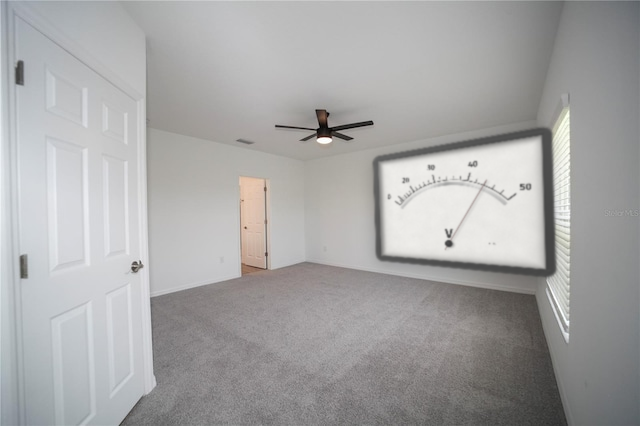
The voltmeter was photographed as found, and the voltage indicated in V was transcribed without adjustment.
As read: 44 V
